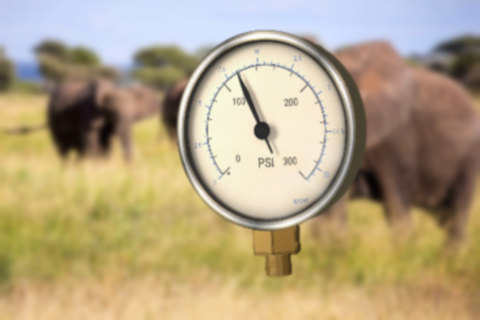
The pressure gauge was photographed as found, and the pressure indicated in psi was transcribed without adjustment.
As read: 120 psi
